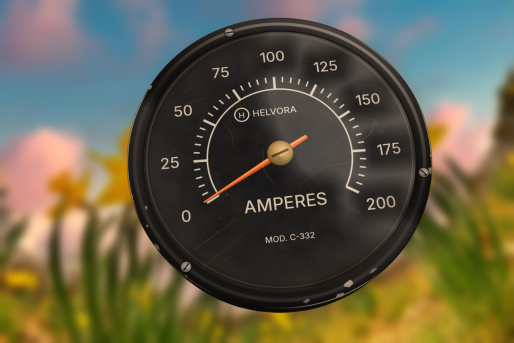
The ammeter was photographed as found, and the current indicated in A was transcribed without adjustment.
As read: 0 A
